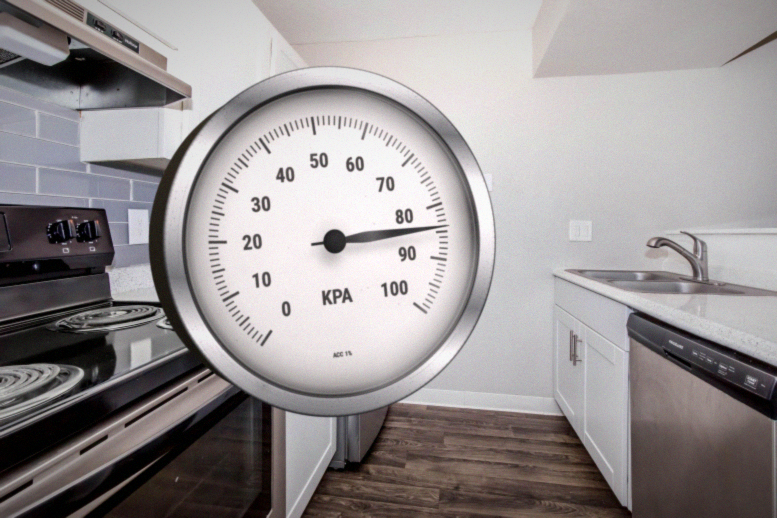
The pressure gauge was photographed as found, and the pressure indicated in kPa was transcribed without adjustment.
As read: 84 kPa
